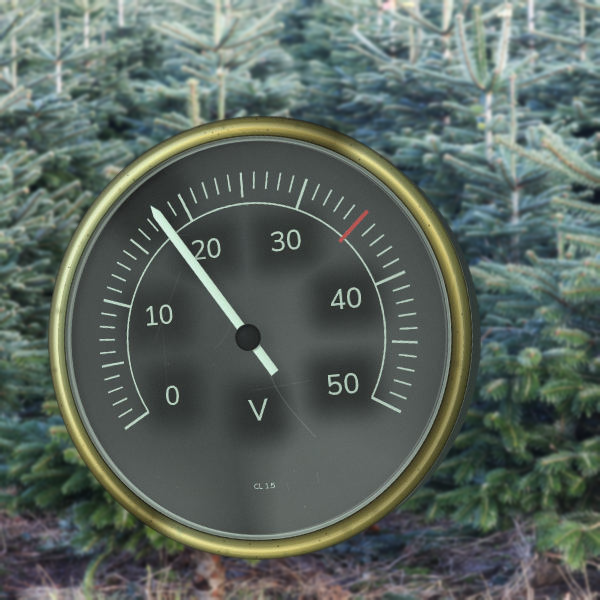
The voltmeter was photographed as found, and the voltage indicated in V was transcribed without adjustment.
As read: 18 V
